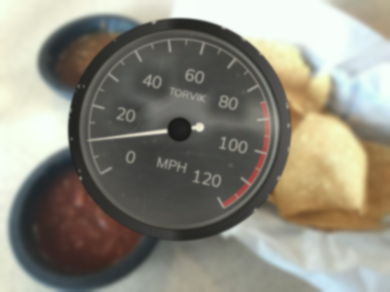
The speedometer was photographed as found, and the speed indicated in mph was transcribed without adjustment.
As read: 10 mph
